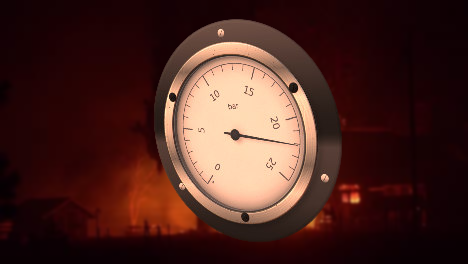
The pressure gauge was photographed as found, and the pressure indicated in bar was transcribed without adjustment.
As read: 22 bar
